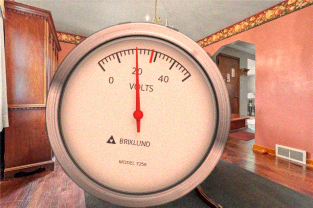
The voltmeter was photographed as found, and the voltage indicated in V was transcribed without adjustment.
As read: 20 V
